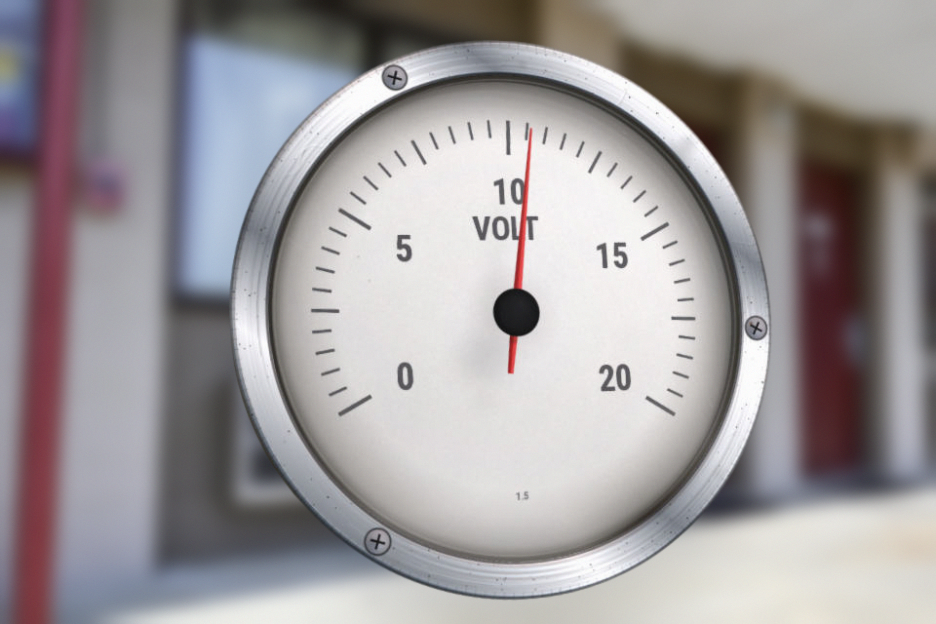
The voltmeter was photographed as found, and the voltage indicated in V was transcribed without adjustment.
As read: 10.5 V
